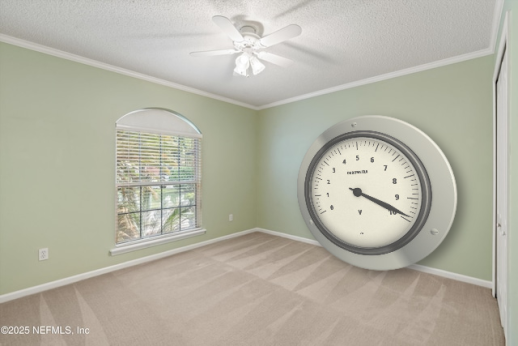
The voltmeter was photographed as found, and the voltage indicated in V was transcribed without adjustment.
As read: 9.8 V
